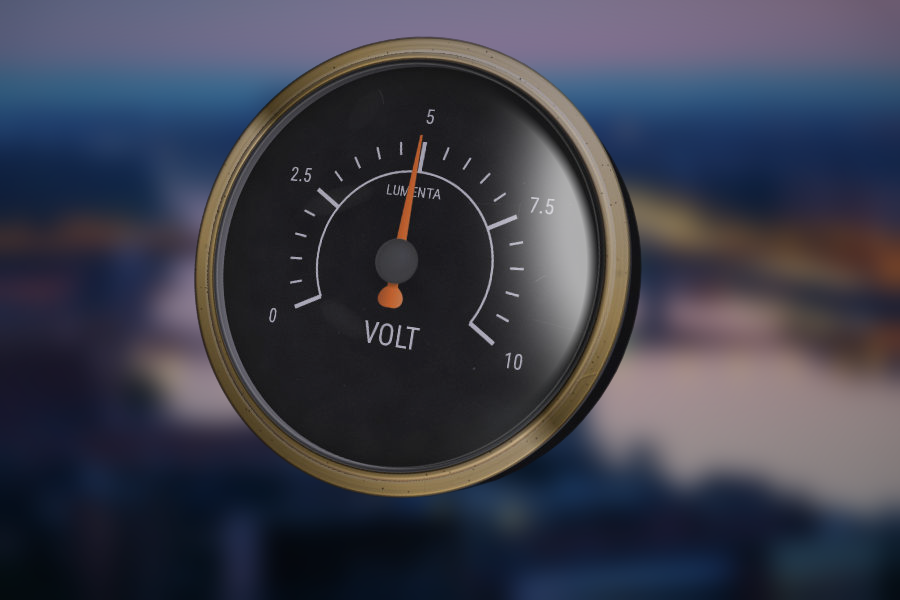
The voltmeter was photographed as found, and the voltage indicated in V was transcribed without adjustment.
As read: 5 V
